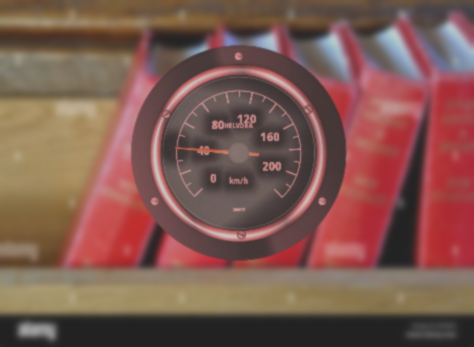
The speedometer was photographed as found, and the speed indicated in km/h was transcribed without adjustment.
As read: 40 km/h
